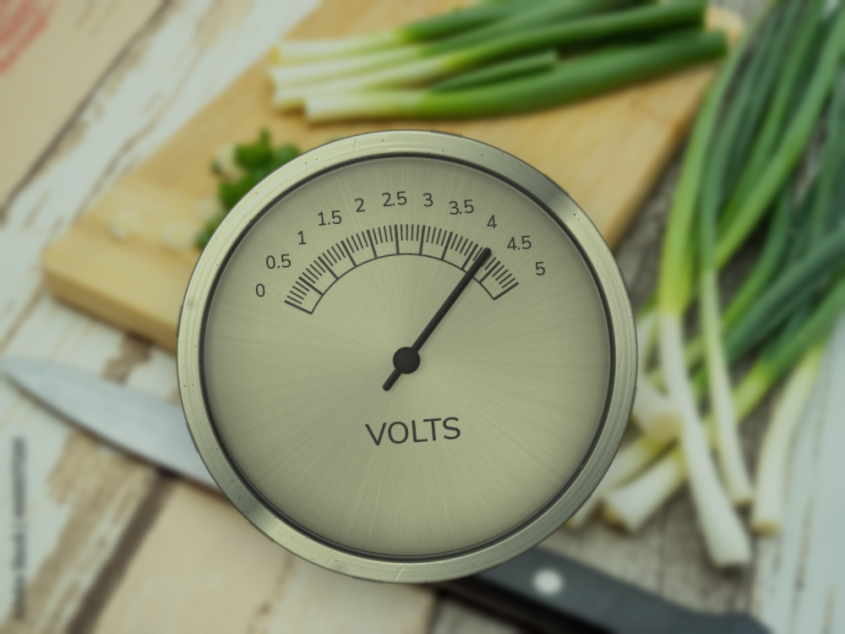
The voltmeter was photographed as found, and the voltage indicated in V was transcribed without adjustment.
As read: 4.2 V
